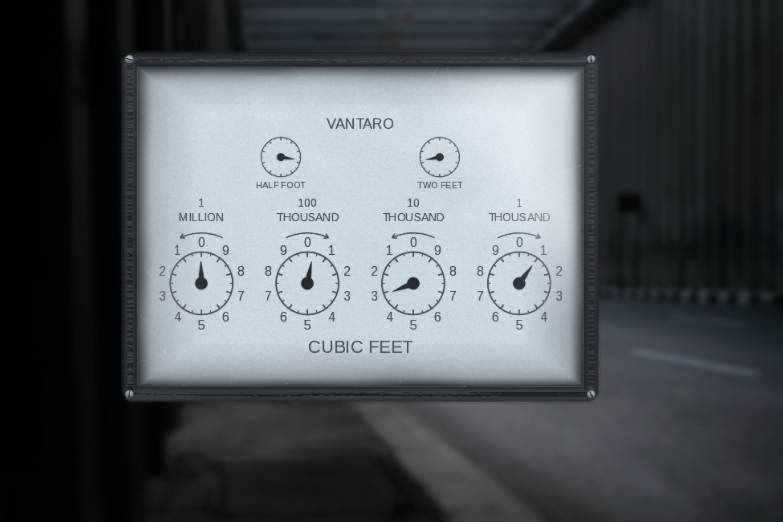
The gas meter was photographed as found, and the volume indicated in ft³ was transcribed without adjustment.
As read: 3100 ft³
